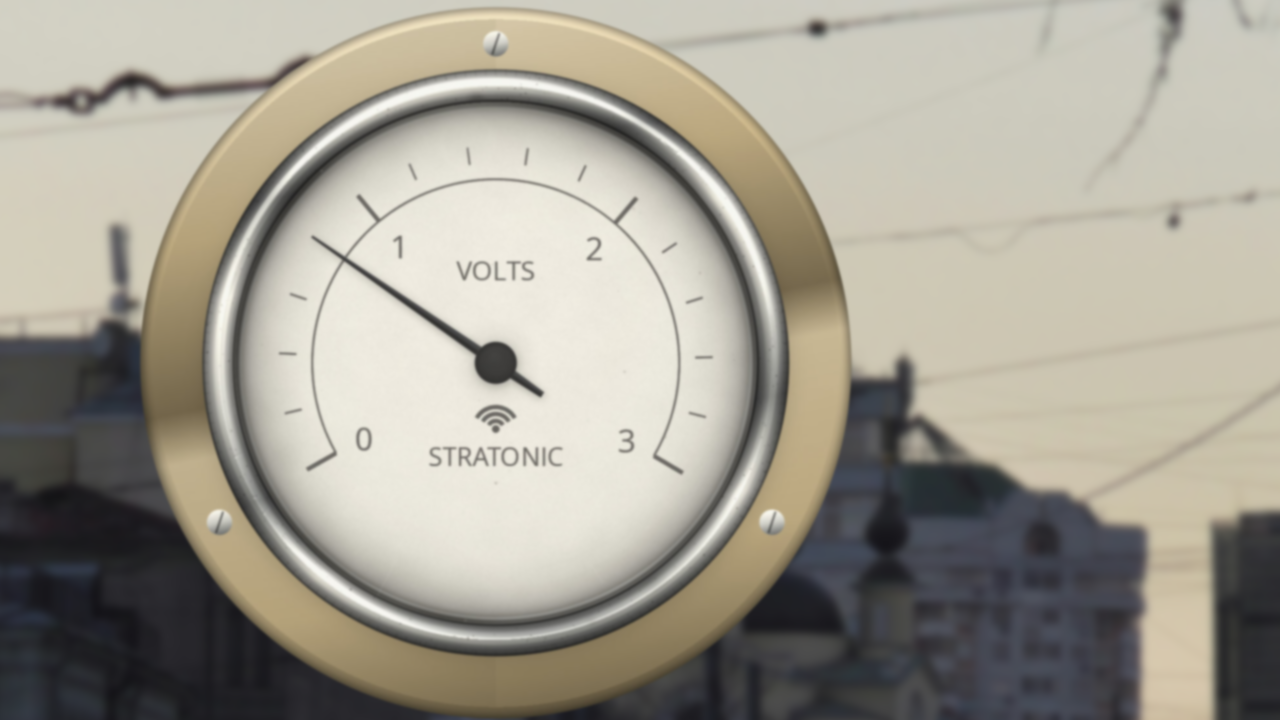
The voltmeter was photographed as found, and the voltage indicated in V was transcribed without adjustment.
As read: 0.8 V
